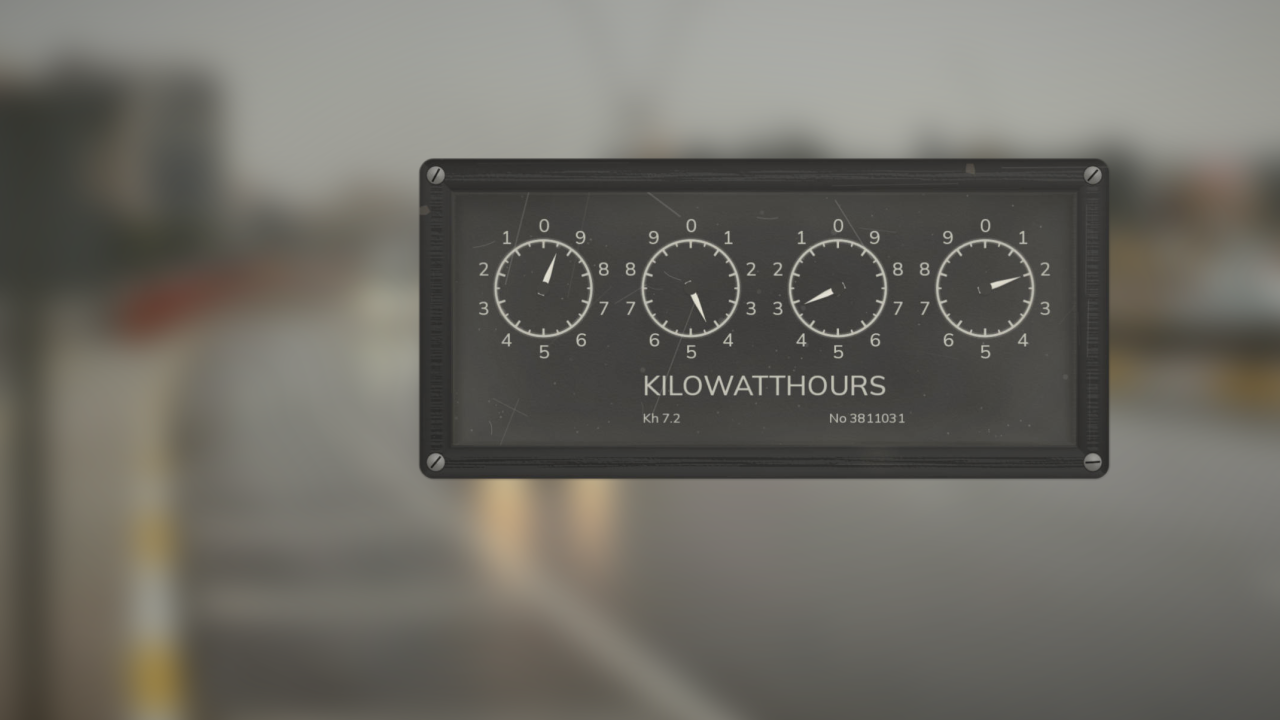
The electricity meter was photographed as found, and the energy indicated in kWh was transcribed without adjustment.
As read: 9432 kWh
